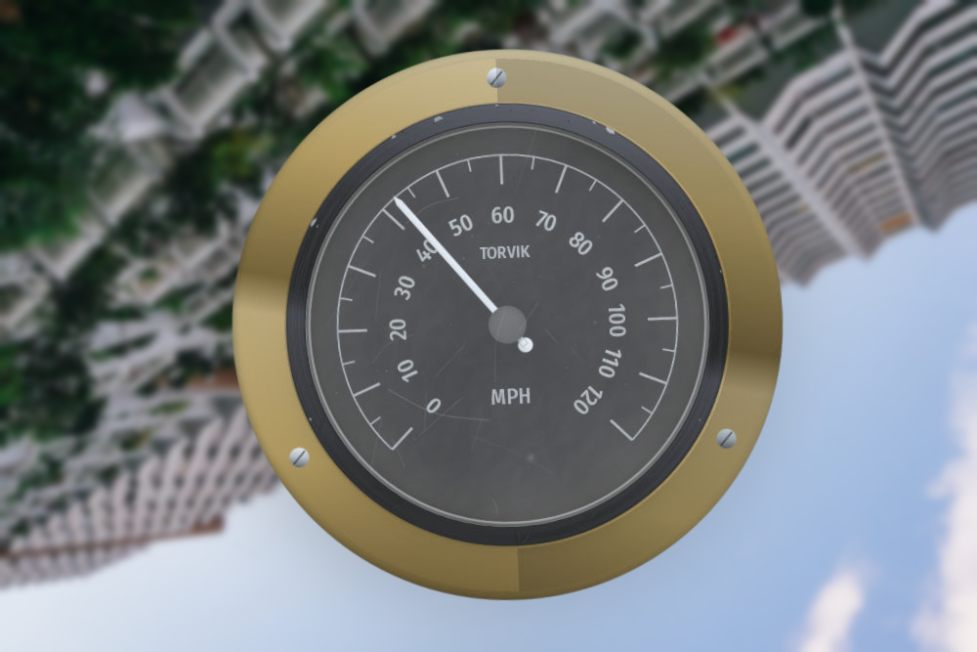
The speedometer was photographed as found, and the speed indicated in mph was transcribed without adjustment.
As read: 42.5 mph
